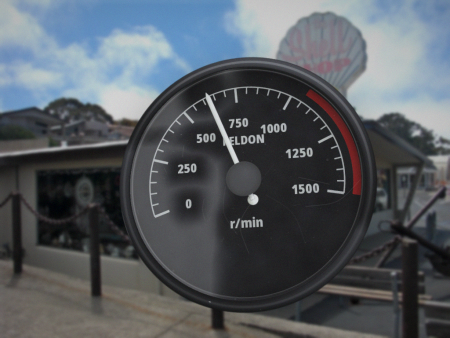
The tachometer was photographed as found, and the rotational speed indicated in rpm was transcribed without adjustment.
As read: 625 rpm
